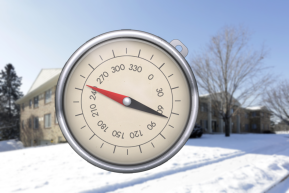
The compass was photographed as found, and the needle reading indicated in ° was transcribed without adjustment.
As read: 247.5 °
